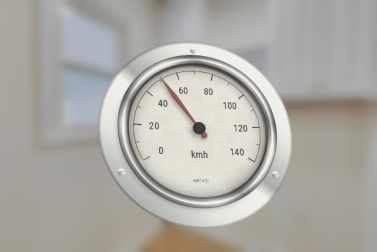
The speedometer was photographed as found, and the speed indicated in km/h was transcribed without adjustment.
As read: 50 km/h
